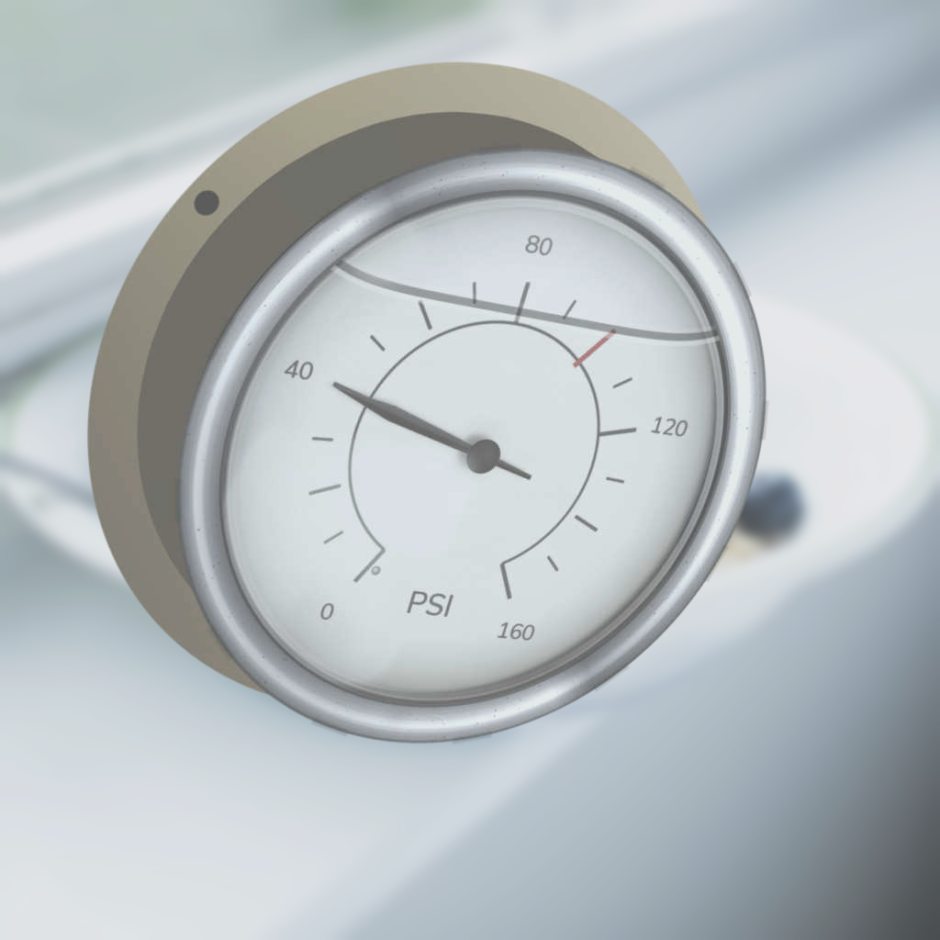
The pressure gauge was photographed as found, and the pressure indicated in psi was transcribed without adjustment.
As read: 40 psi
